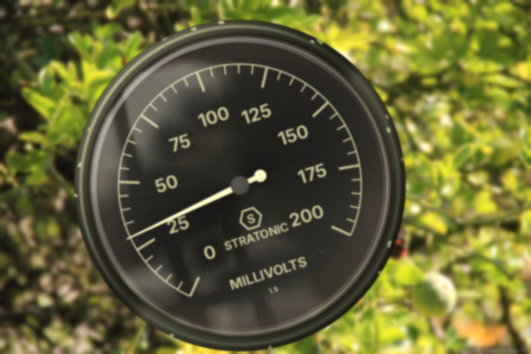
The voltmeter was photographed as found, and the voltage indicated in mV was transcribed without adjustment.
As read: 30 mV
